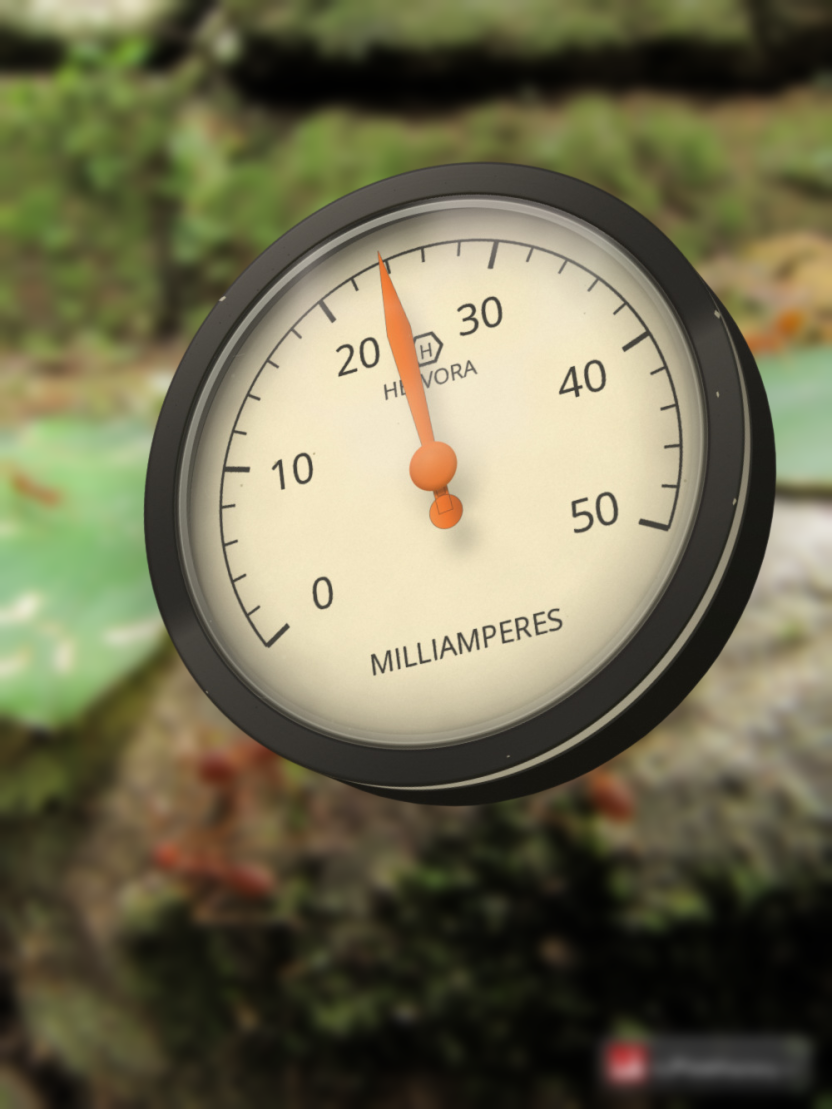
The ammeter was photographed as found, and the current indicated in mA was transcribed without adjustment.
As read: 24 mA
